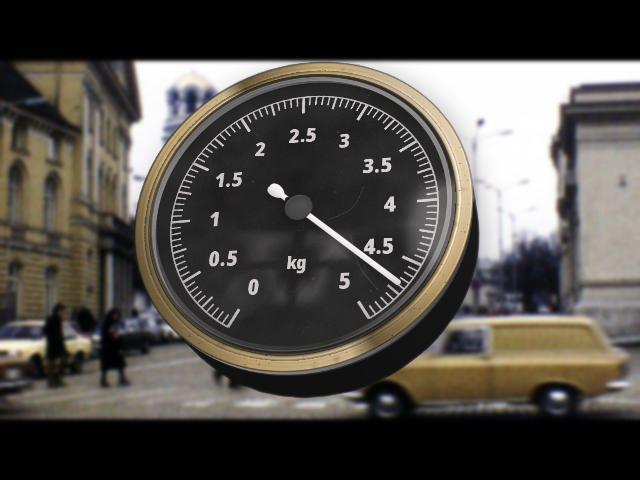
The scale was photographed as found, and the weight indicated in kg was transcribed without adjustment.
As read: 4.7 kg
